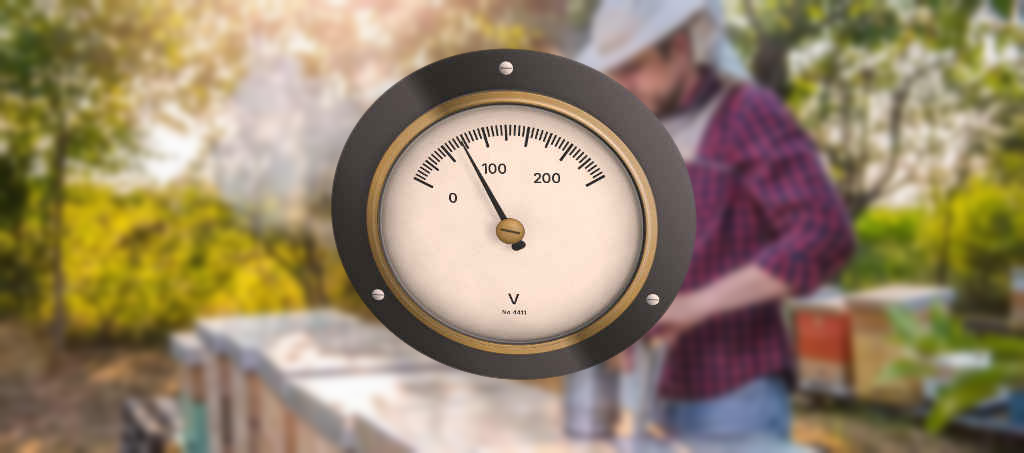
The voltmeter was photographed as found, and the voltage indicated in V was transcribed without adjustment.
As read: 75 V
